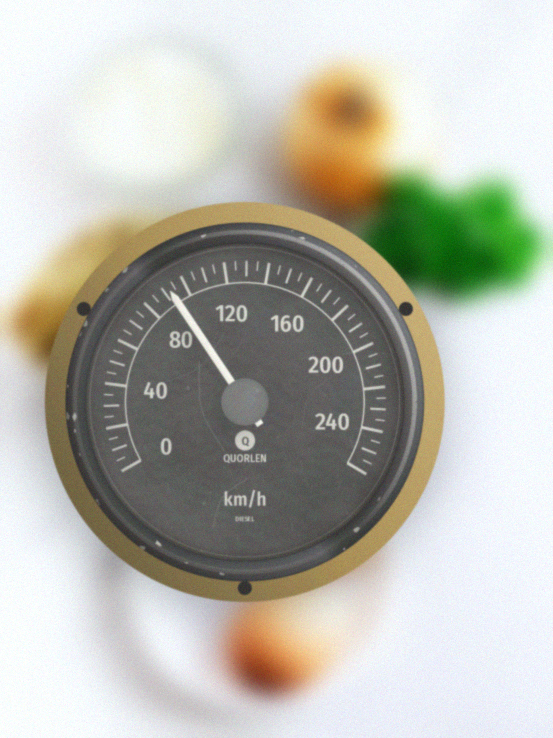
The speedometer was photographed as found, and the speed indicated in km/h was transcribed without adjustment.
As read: 92.5 km/h
